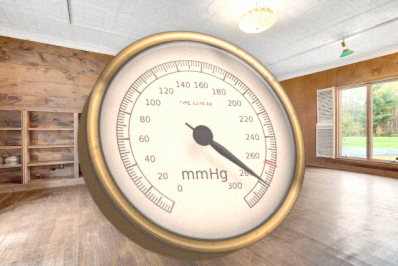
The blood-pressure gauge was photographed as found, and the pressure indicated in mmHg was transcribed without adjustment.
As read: 280 mmHg
